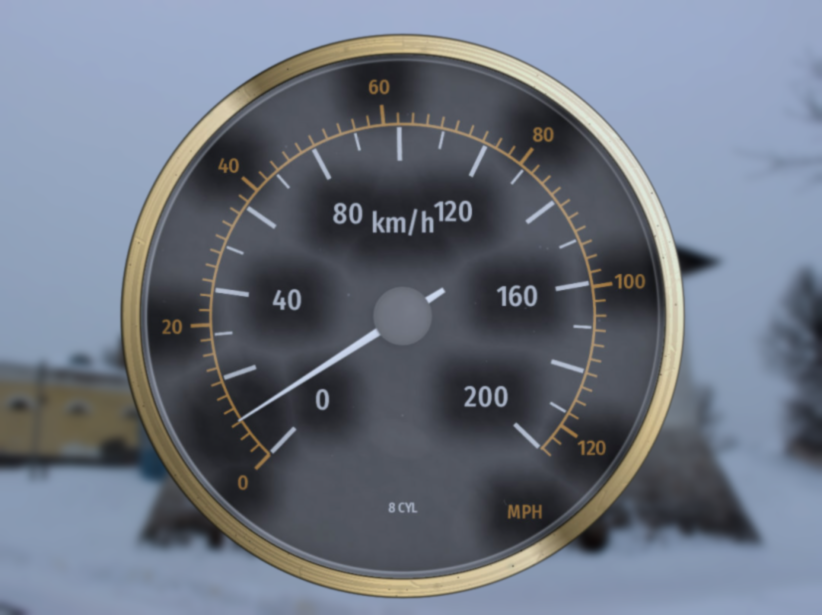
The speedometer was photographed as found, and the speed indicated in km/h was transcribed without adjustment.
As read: 10 km/h
